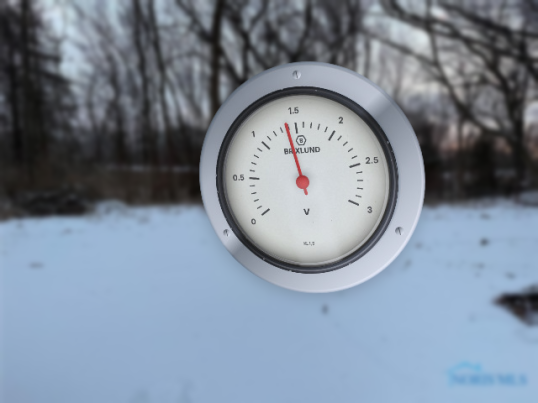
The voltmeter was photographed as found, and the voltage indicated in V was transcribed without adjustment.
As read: 1.4 V
